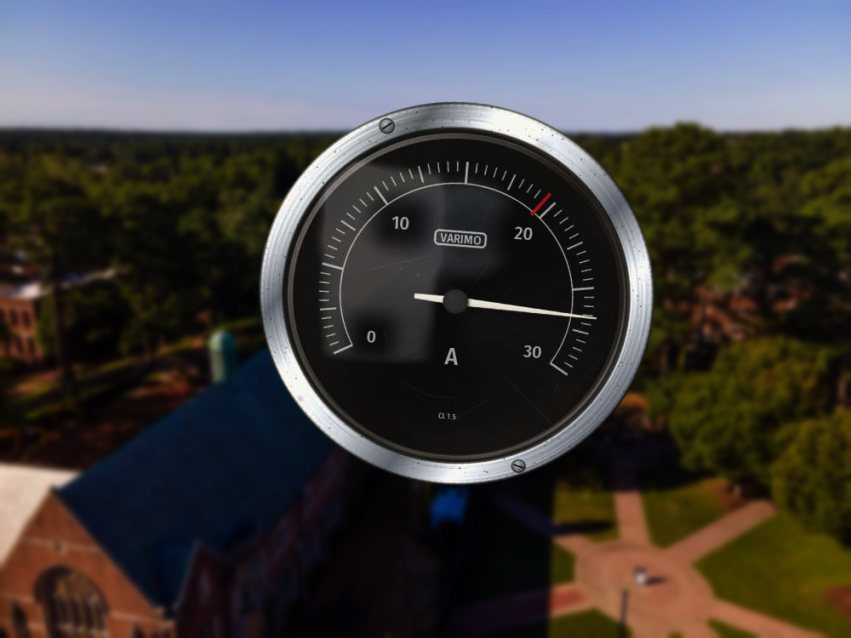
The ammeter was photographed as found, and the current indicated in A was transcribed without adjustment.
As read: 26.5 A
